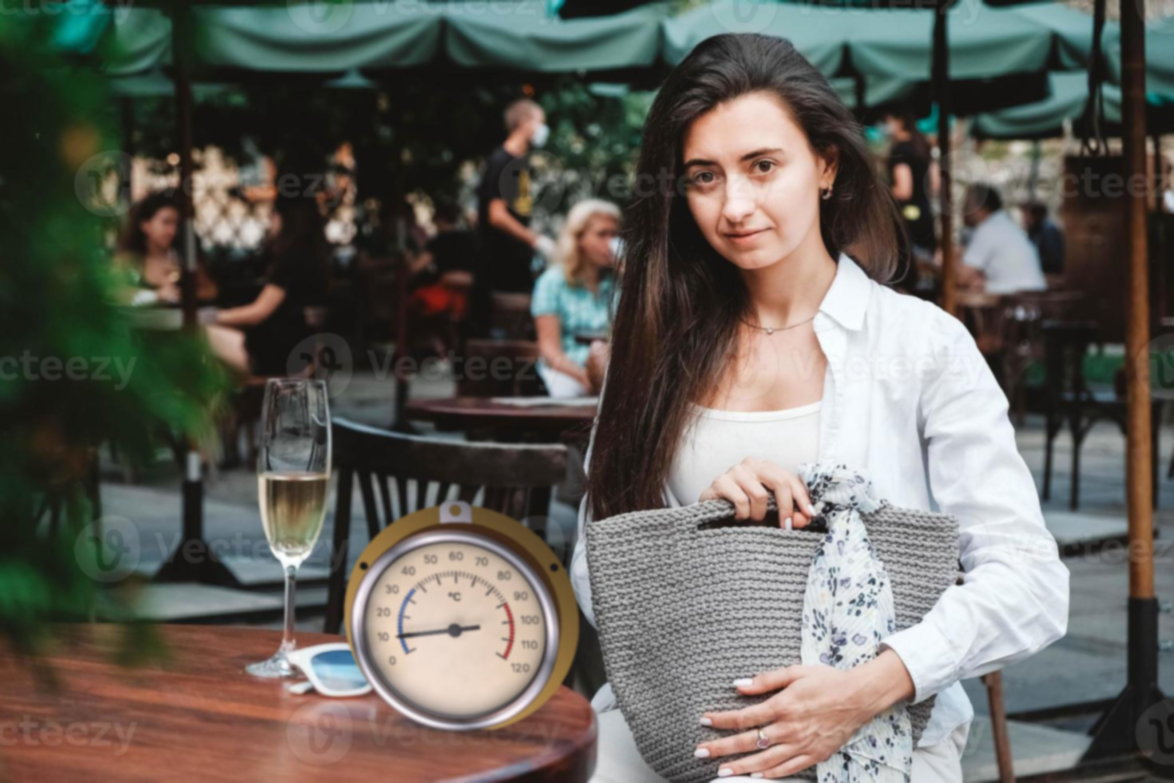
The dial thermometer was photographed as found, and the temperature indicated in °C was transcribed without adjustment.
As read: 10 °C
